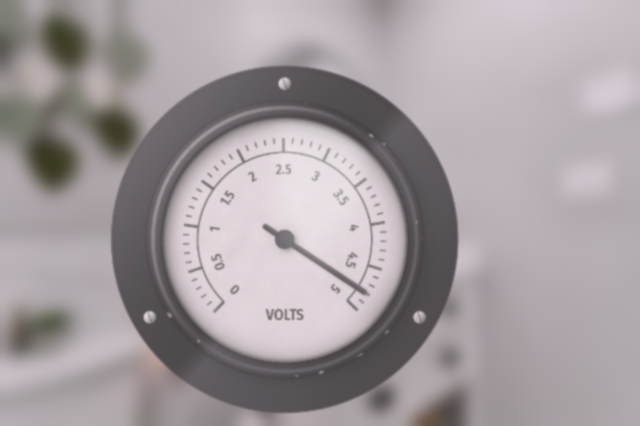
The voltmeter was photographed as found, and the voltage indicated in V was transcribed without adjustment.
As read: 4.8 V
